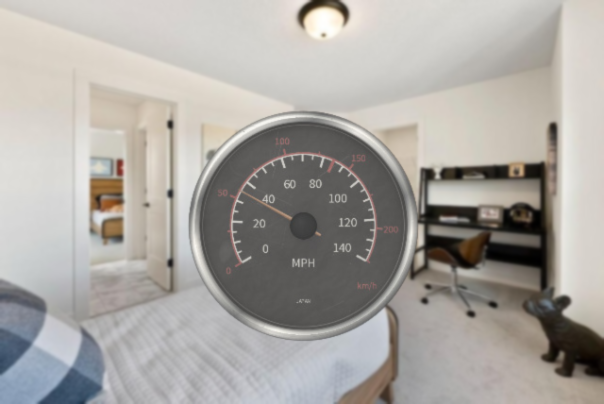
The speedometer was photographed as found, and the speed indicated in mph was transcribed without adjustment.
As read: 35 mph
